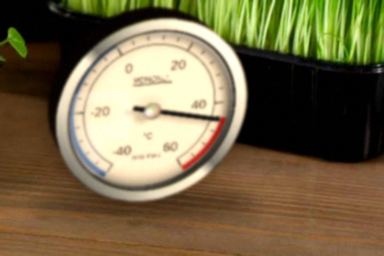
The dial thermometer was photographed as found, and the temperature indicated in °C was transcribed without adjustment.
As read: 44 °C
